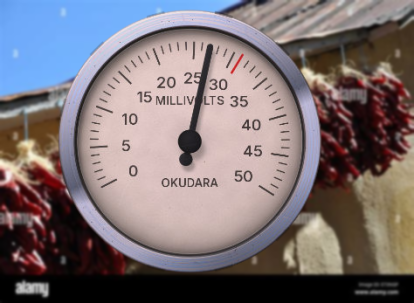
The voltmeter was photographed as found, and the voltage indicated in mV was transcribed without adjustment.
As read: 27 mV
